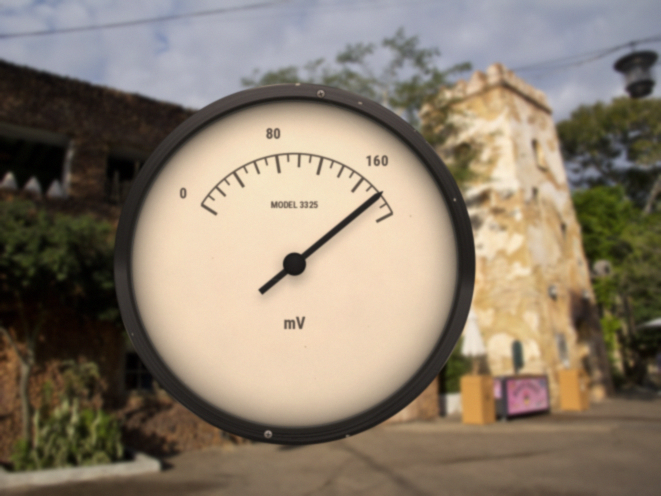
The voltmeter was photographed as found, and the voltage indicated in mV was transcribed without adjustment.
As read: 180 mV
